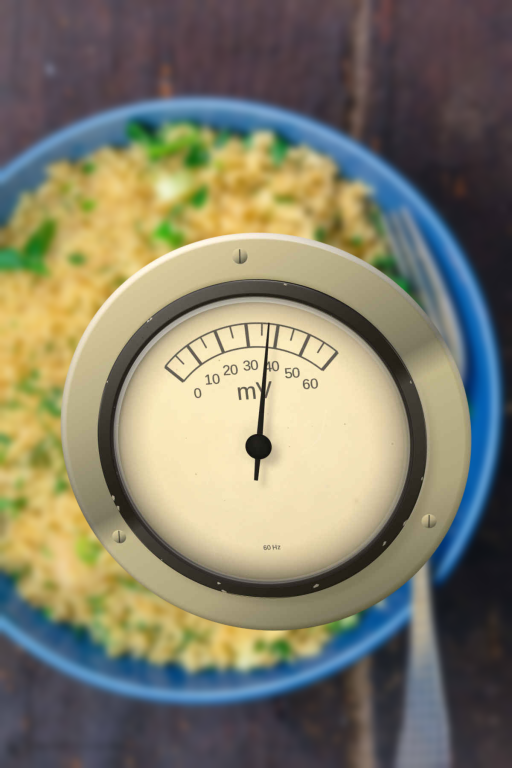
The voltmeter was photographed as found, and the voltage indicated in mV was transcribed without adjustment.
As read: 37.5 mV
